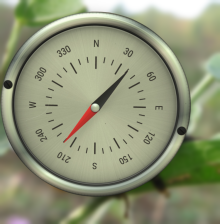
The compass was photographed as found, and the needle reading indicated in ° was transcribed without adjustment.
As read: 220 °
